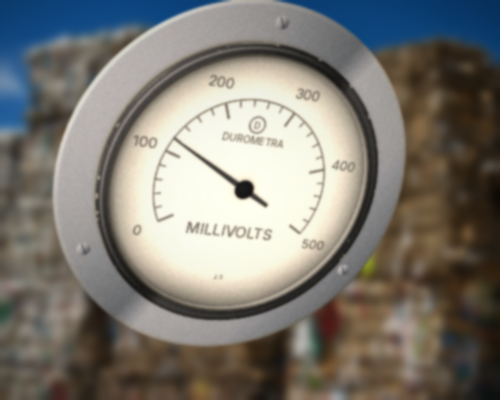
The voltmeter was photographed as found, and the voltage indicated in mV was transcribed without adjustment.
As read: 120 mV
